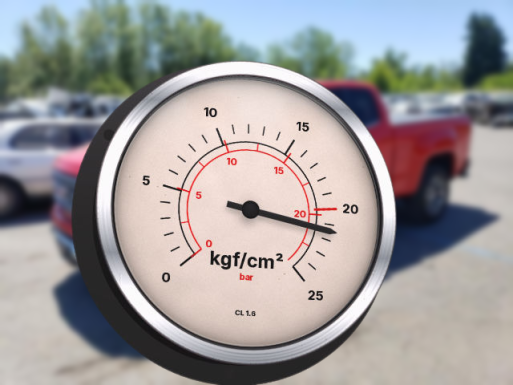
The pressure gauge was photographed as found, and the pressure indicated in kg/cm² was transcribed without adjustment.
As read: 21.5 kg/cm²
